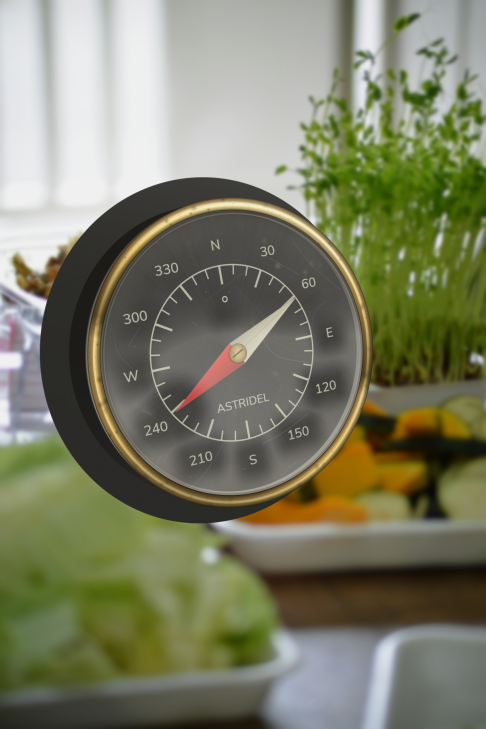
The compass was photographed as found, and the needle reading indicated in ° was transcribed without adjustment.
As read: 240 °
